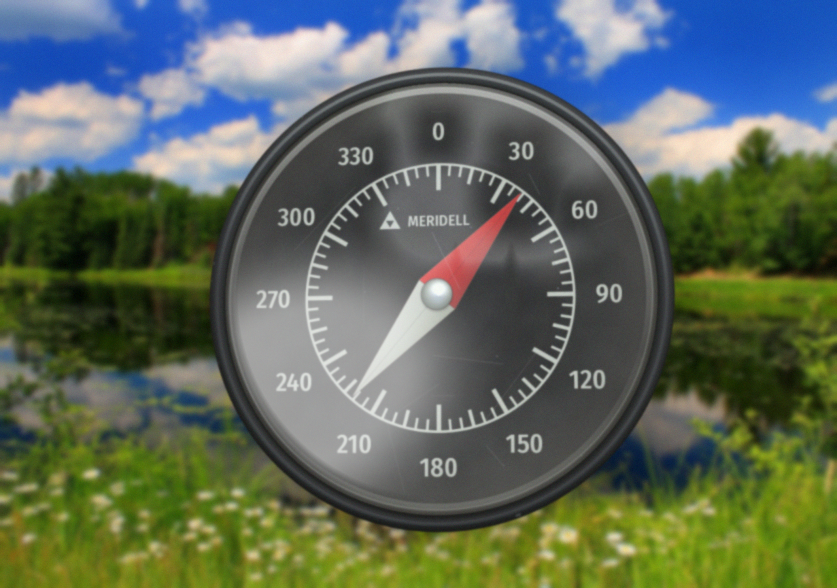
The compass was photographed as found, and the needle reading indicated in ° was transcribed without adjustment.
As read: 40 °
